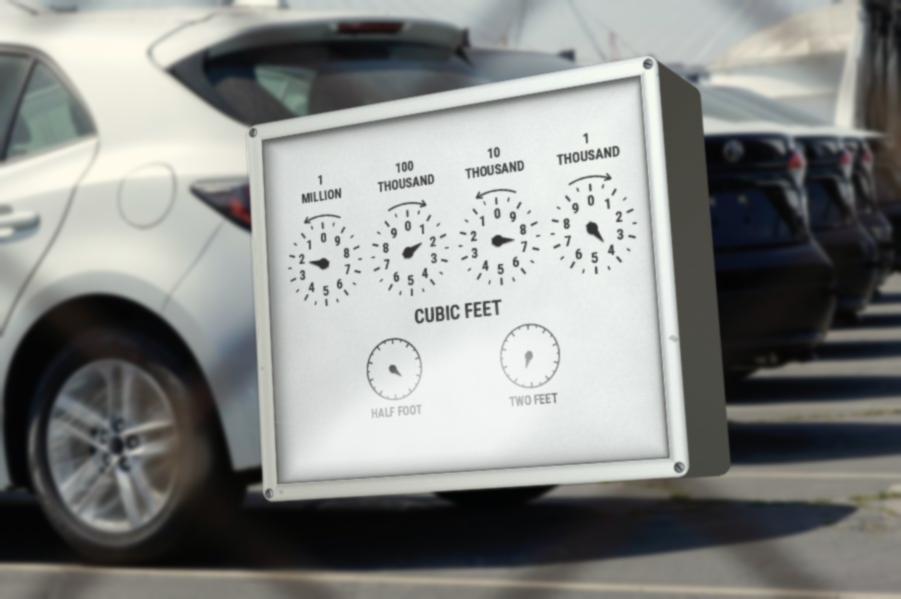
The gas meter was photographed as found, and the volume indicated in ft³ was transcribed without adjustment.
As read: 217400 ft³
